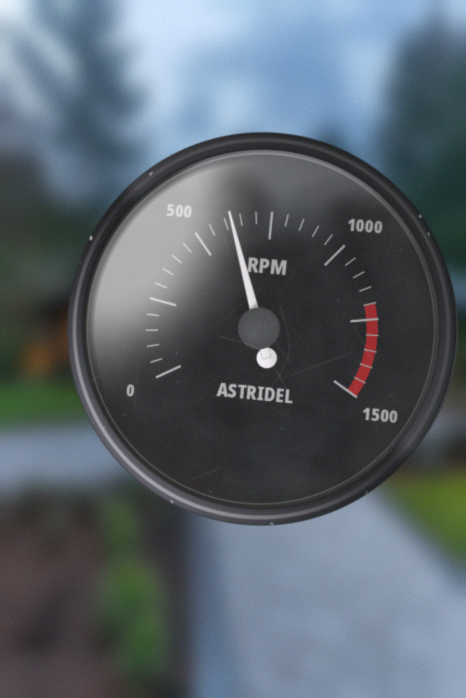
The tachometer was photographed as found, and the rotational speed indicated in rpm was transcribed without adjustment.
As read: 625 rpm
